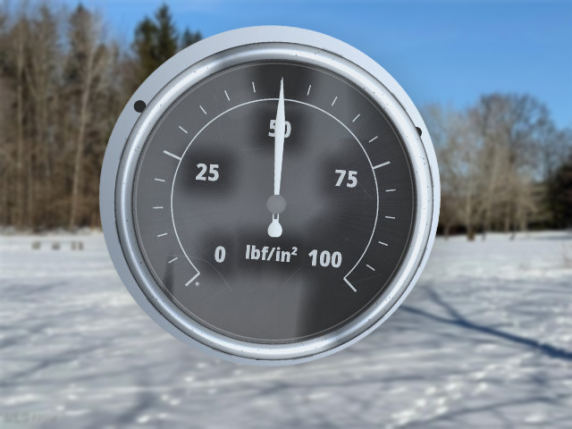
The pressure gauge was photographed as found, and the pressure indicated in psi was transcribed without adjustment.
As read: 50 psi
